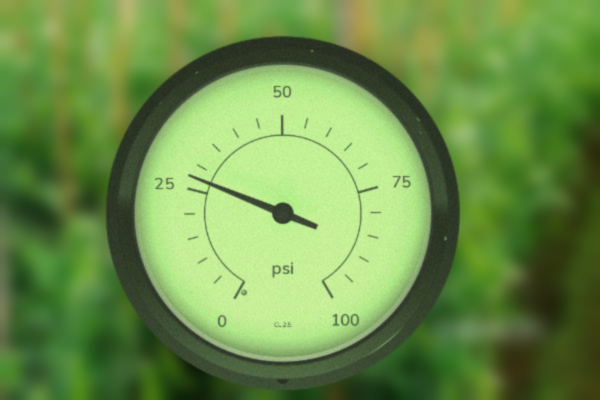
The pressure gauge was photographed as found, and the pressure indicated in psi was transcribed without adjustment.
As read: 27.5 psi
